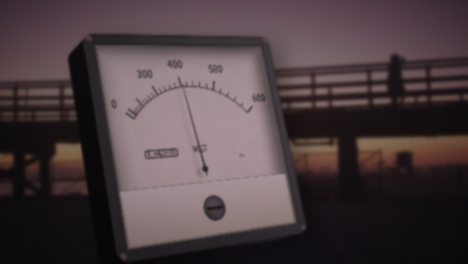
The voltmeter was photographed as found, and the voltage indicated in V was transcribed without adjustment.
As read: 400 V
